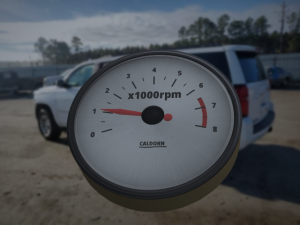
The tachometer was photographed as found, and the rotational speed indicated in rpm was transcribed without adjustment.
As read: 1000 rpm
